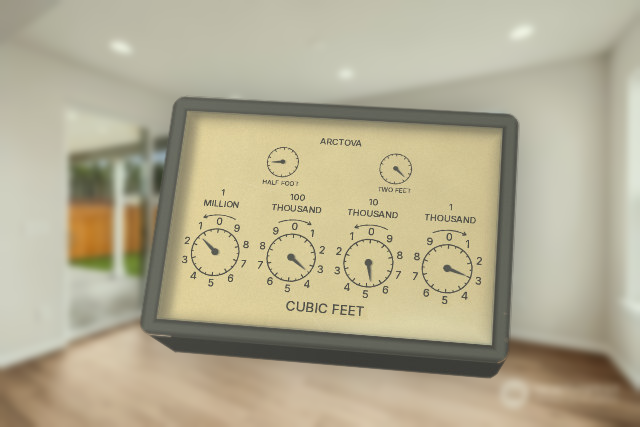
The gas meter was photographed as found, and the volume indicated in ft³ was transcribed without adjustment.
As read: 135300 ft³
